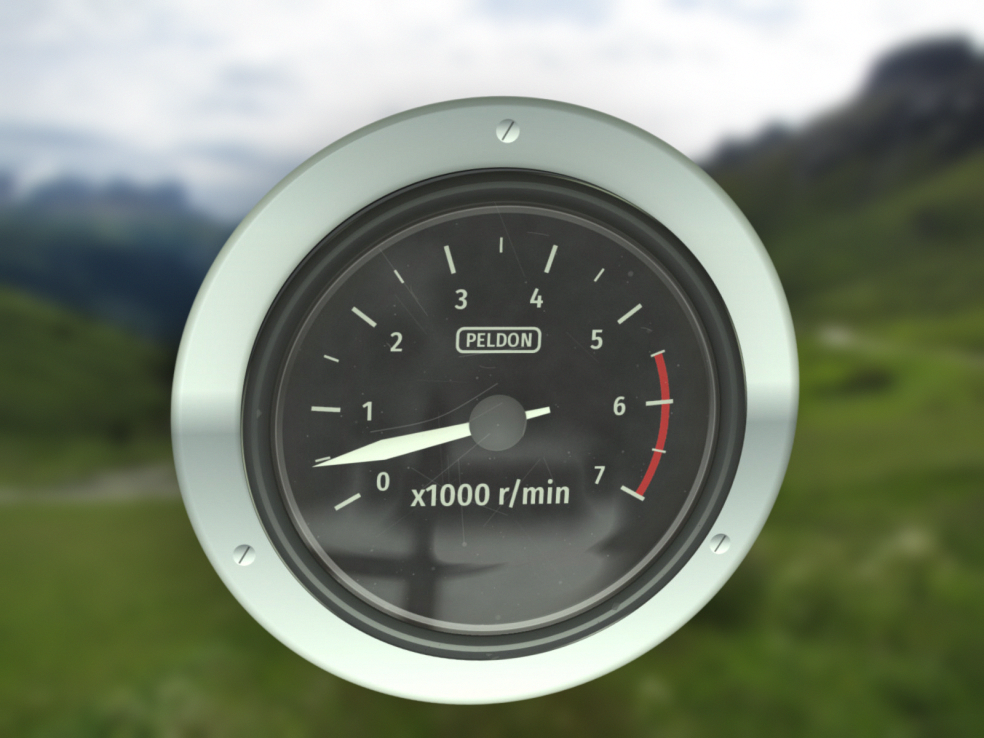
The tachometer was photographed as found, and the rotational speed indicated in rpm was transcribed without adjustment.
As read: 500 rpm
